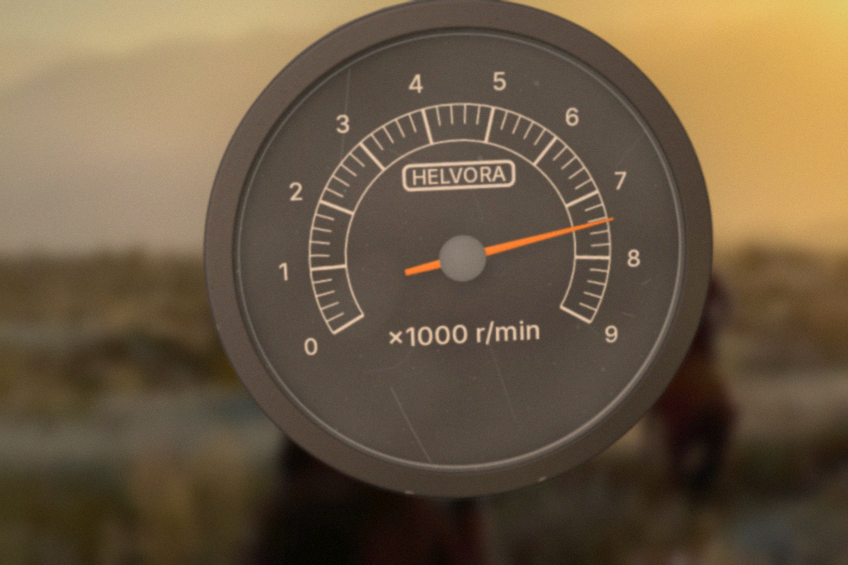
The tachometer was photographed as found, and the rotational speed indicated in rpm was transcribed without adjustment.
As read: 7400 rpm
